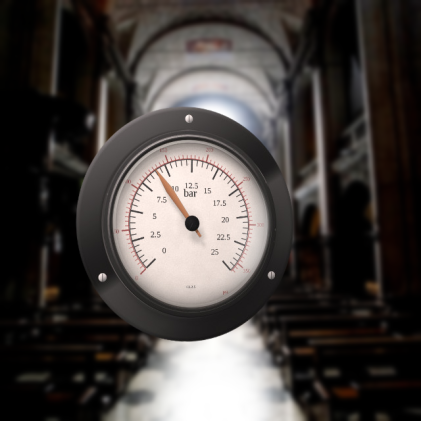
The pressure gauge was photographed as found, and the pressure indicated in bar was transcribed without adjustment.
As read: 9 bar
